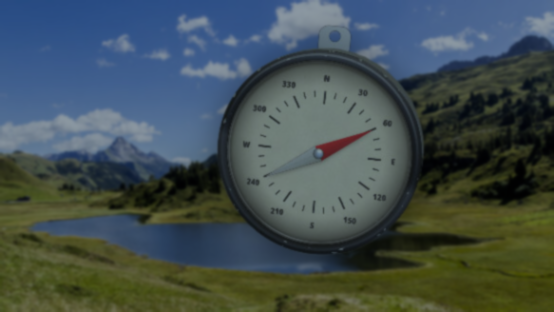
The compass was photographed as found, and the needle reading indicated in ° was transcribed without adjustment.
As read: 60 °
